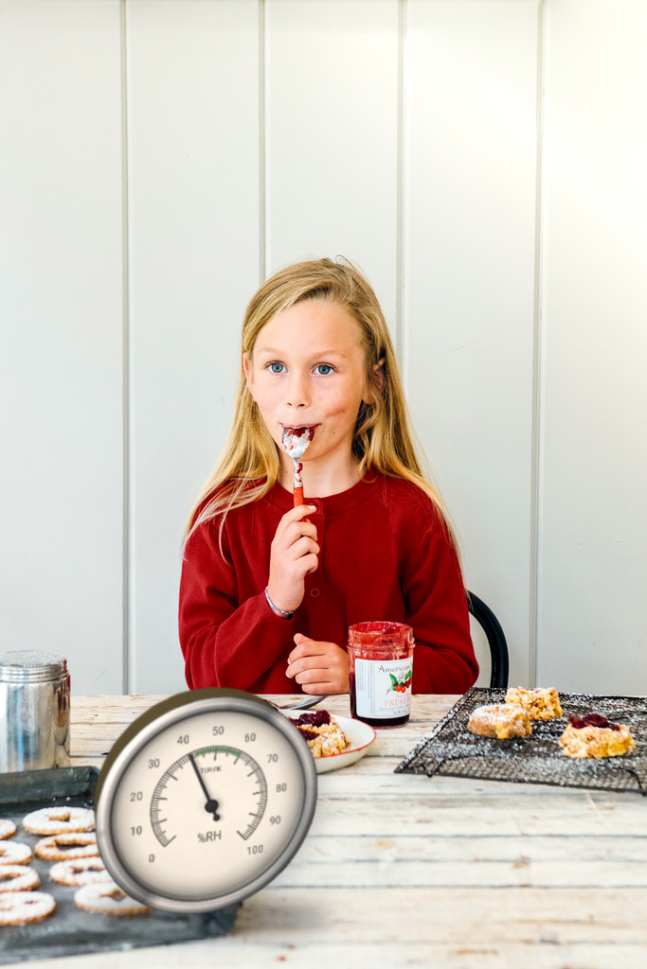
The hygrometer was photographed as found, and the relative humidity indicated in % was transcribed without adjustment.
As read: 40 %
